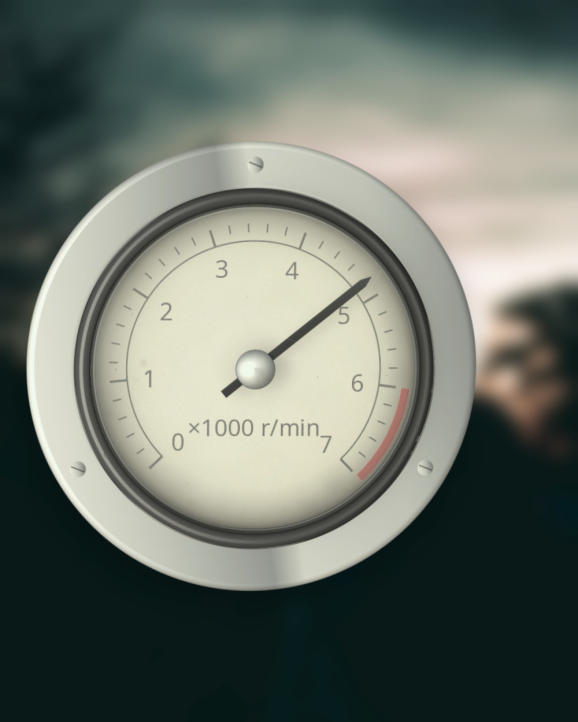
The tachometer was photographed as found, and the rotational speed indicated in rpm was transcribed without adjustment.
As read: 4800 rpm
